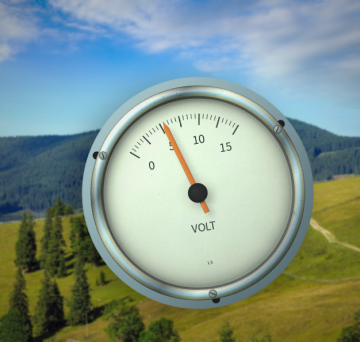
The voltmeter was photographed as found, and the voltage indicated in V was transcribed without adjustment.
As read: 5.5 V
